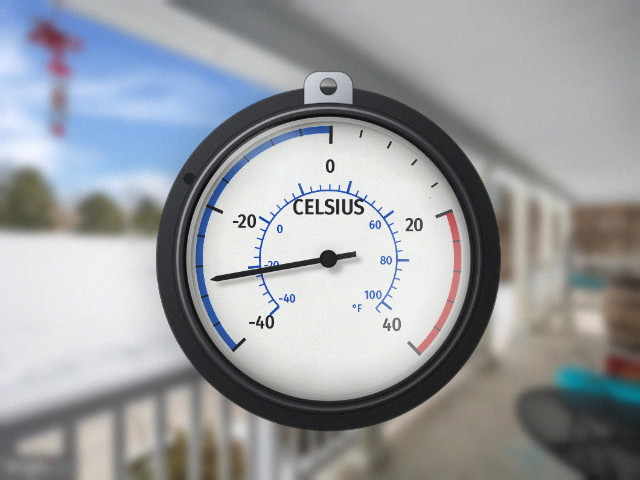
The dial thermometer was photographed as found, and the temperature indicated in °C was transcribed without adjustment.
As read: -30 °C
